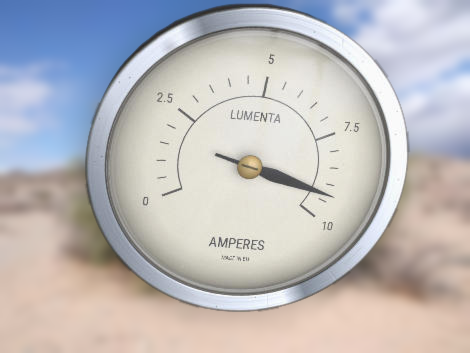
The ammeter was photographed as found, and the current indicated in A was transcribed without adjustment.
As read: 9.25 A
